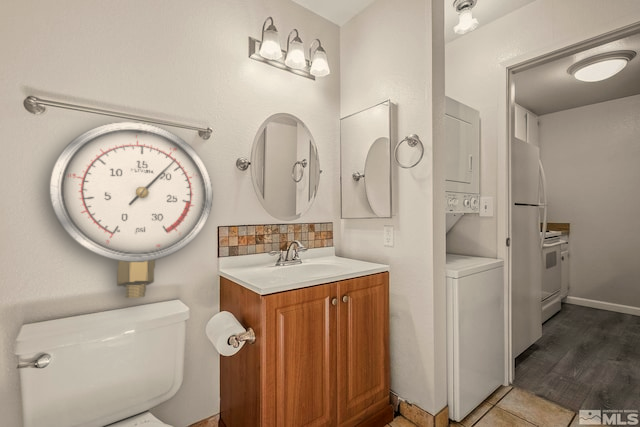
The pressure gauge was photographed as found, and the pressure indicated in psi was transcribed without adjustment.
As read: 19 psi
